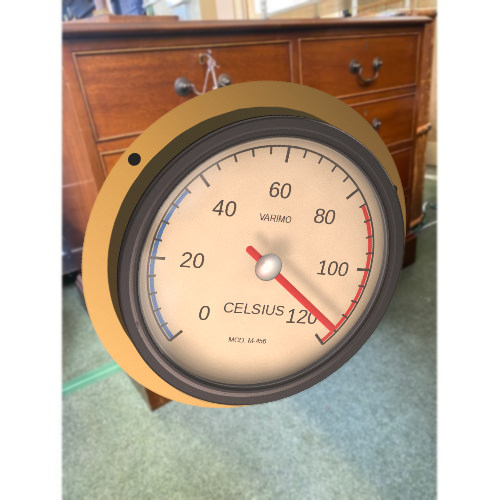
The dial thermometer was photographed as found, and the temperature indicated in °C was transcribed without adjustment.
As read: 116 °C
